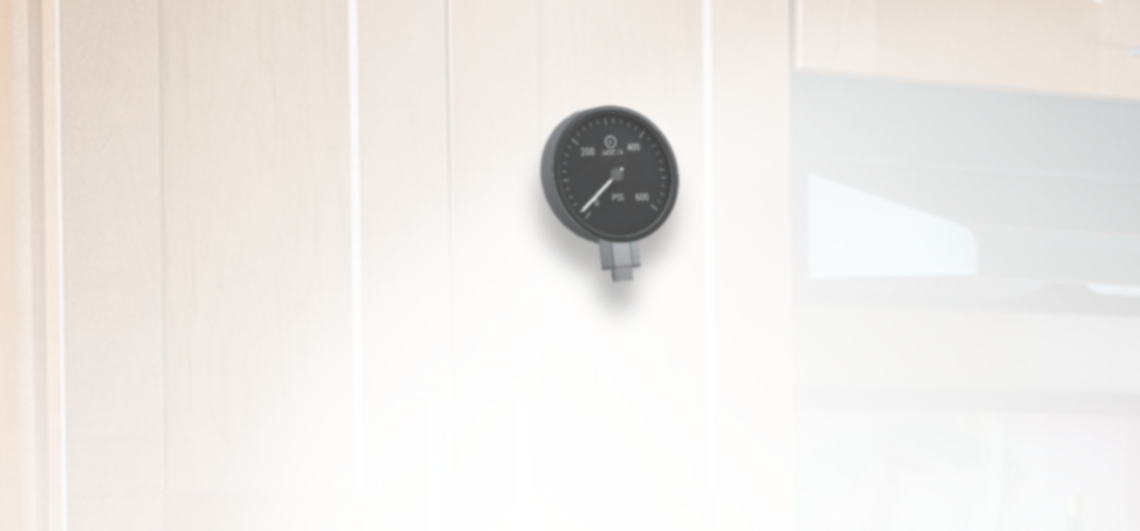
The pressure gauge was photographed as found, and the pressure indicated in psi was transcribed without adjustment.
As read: 20 psi
